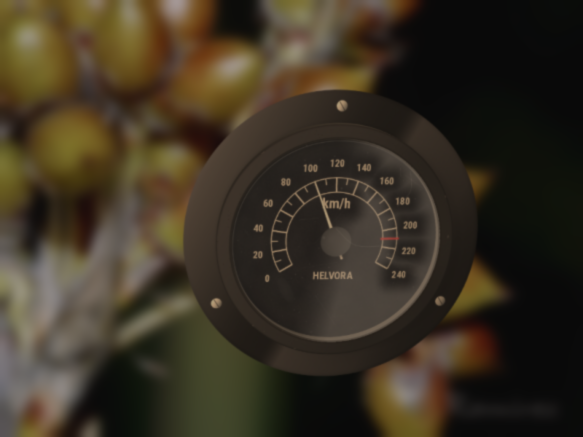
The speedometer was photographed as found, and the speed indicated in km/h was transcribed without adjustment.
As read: 100 km/h
